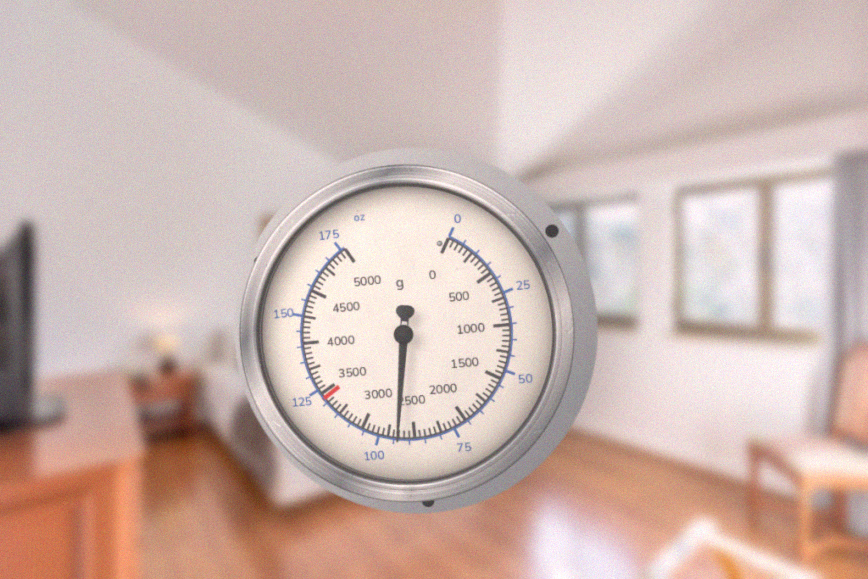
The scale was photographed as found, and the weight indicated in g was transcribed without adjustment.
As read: 2650 g
